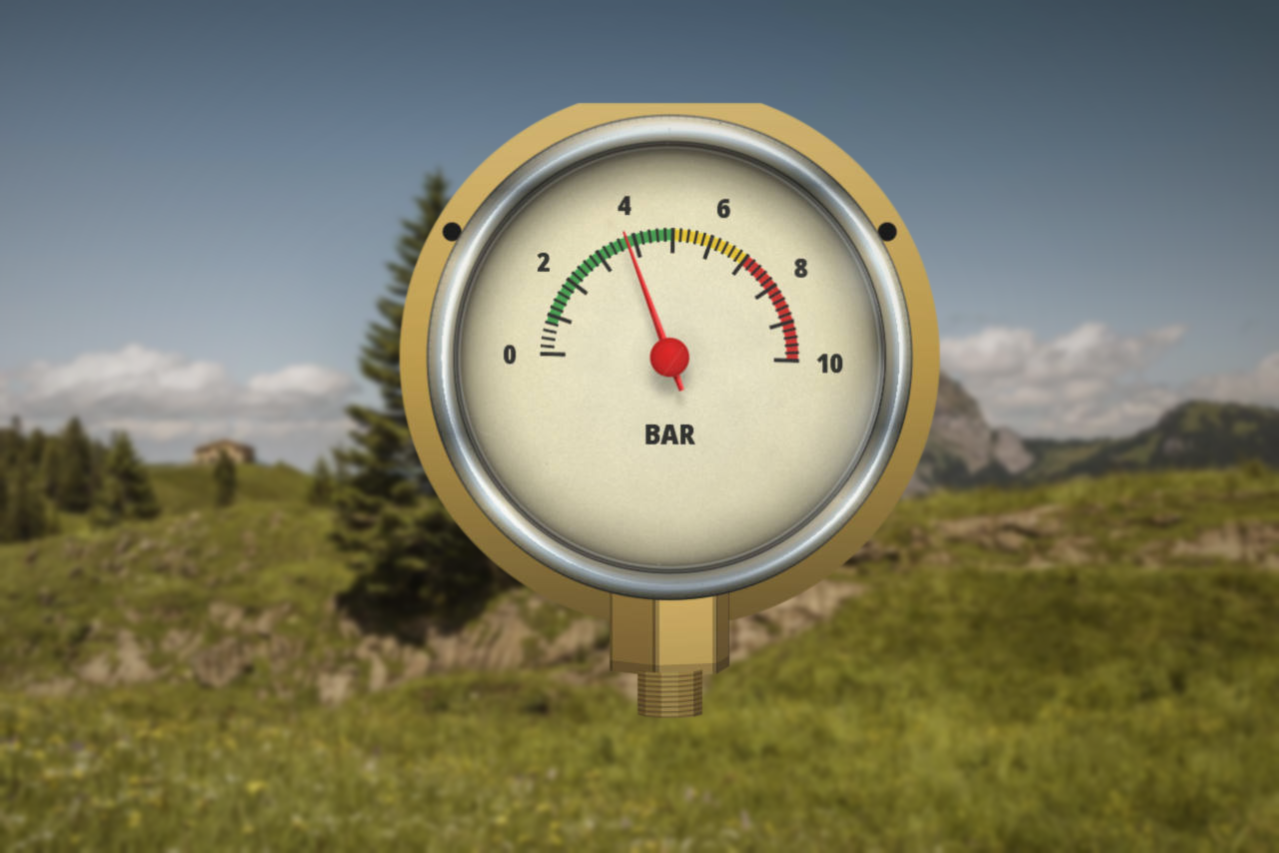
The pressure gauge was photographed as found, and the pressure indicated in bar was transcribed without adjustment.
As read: 3.8 bar
